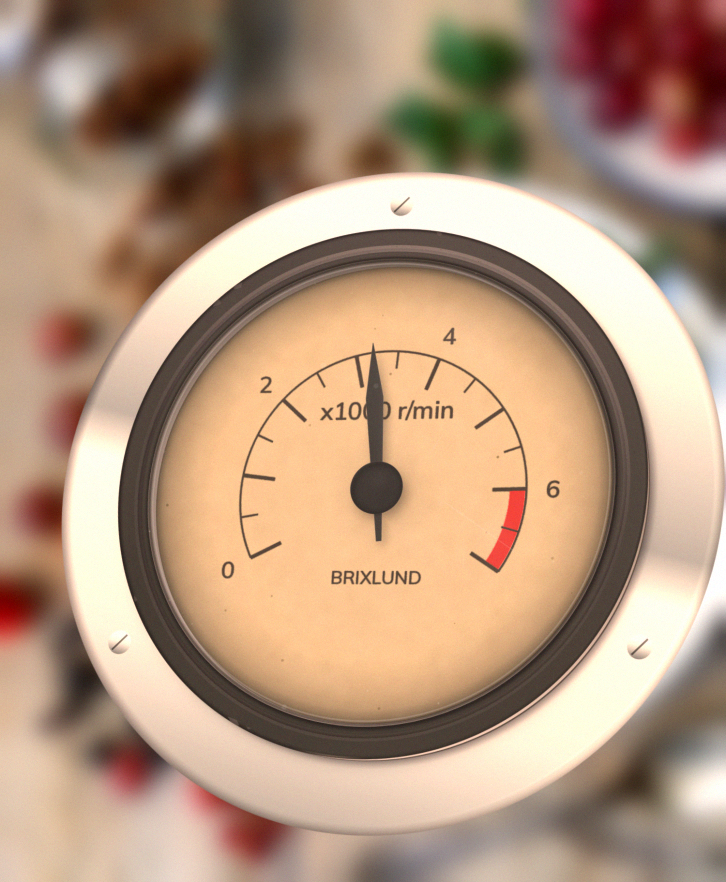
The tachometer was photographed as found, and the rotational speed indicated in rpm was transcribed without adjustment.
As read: 3250 rpm
